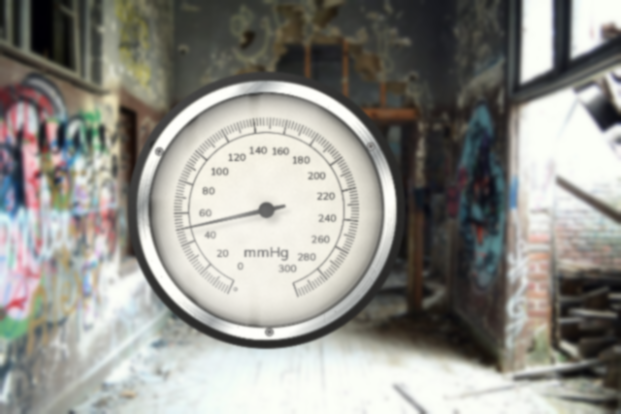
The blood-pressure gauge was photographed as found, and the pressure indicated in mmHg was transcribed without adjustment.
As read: 50 mmHg
